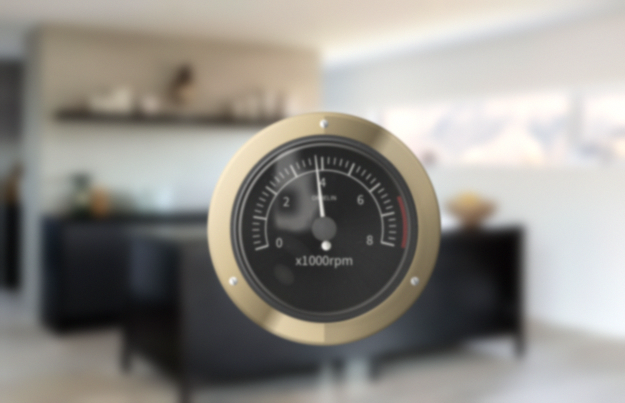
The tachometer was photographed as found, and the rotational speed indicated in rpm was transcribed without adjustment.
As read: 3800 rpm
